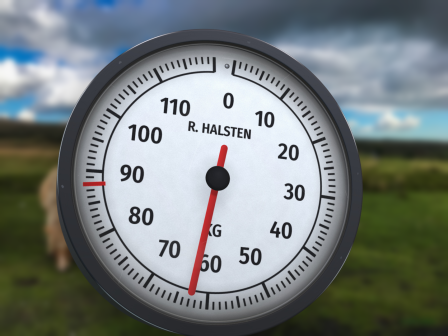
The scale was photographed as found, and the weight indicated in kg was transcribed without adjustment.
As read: 63 kg
